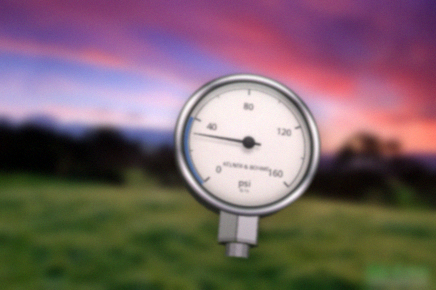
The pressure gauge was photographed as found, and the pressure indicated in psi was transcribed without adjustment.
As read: 30 psi
